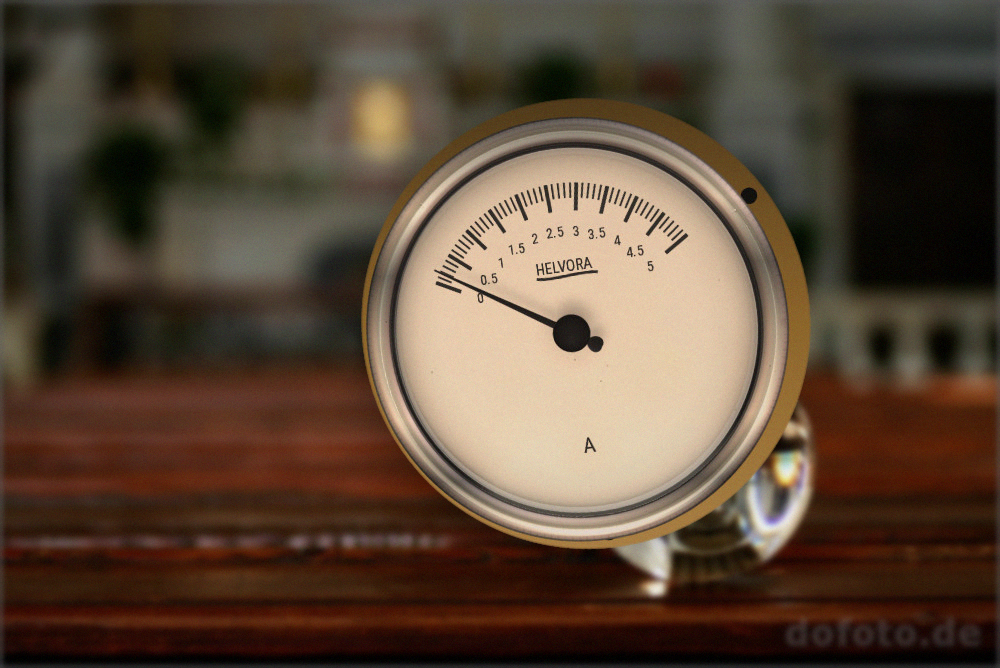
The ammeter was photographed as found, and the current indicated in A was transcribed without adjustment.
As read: 0.2 A
